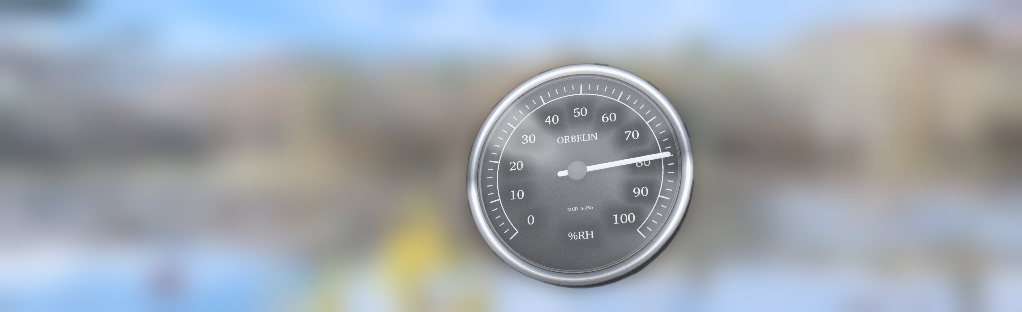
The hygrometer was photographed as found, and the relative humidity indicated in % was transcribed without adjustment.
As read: 80 %
